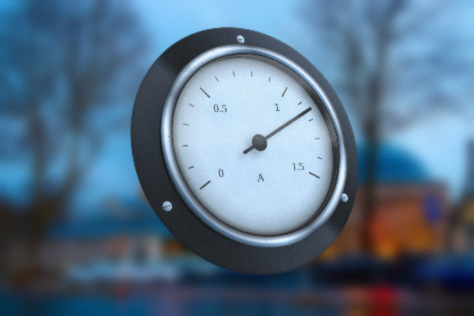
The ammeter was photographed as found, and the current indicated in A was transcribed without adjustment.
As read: 1.15 A
